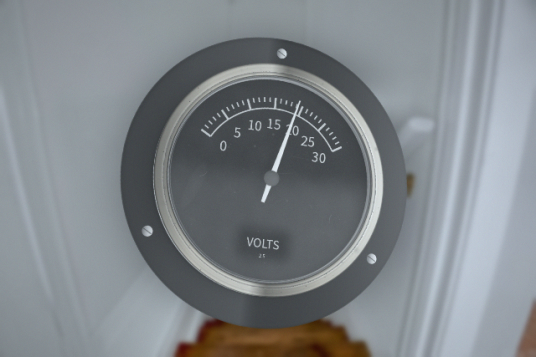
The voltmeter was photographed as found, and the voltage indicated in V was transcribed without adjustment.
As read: 19 V
